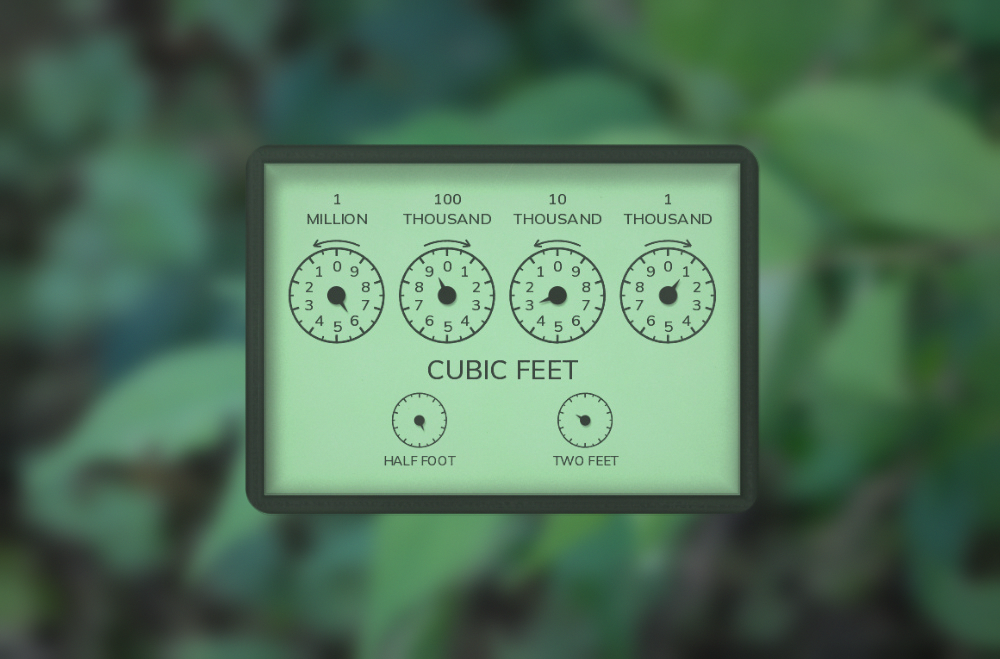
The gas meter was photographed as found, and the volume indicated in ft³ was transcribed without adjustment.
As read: 593100 ft³
